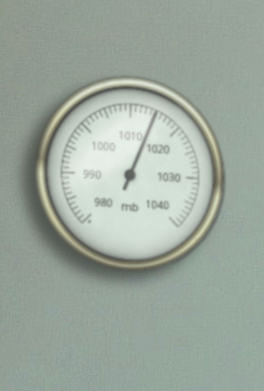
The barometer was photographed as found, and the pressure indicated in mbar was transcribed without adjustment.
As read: 1015 mbar
